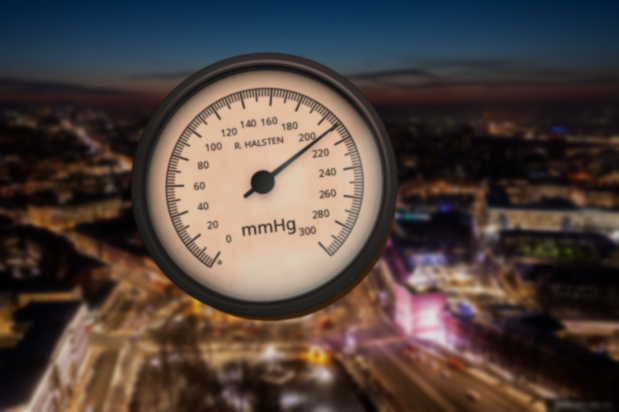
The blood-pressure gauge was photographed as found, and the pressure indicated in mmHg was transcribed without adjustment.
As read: 210 mmHg
